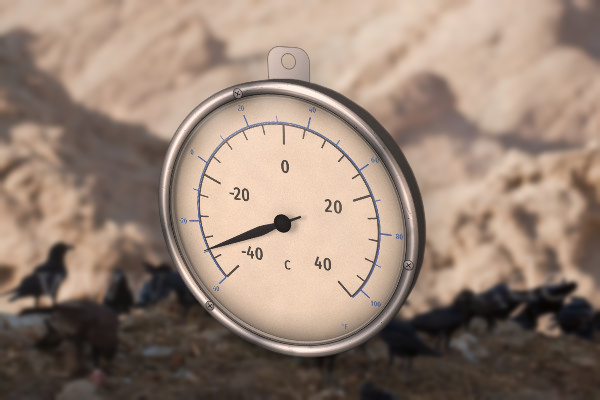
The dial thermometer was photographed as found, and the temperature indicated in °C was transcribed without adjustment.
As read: -34 °C
